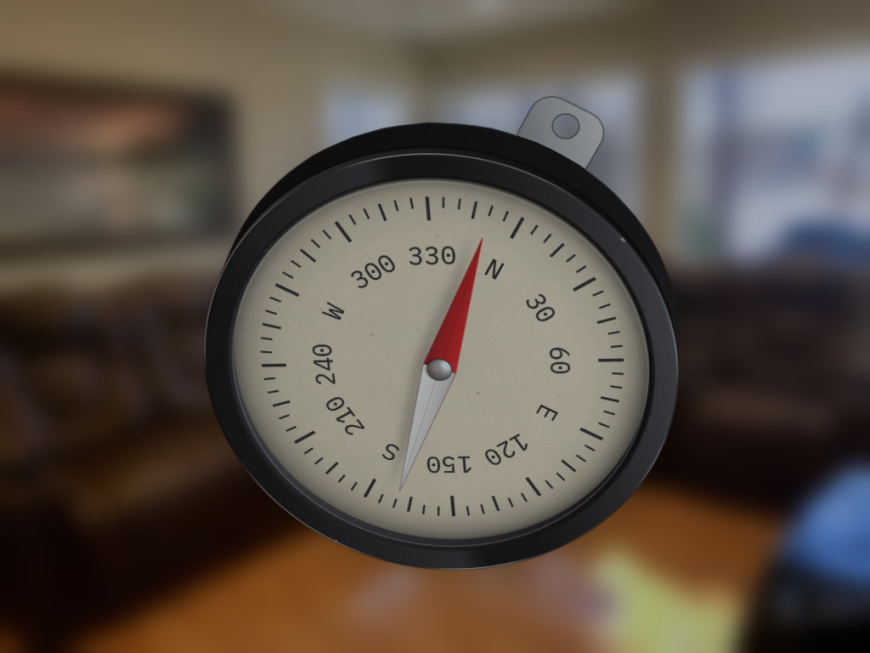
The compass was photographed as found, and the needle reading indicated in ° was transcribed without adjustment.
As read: 350 °
